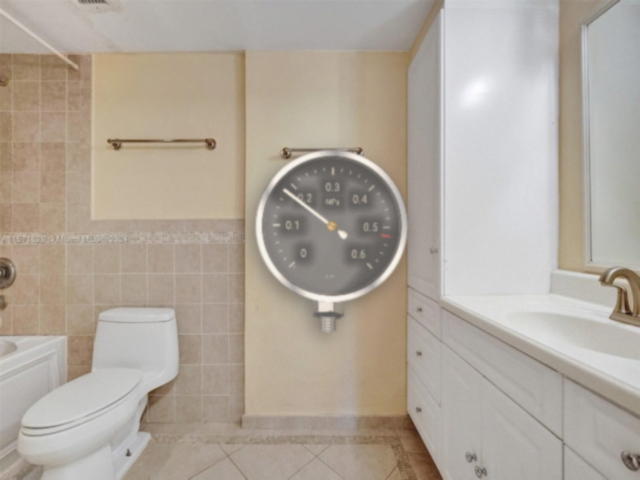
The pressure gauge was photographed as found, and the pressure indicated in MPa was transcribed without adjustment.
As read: 0.18 MPa
